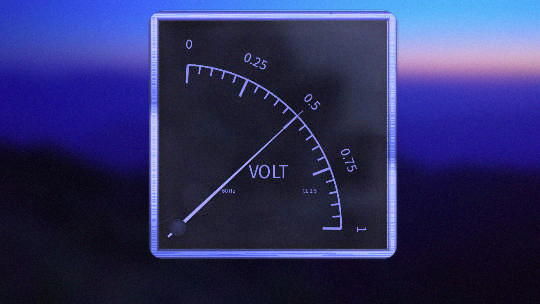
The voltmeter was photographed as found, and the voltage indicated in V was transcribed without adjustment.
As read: 0.5 V
